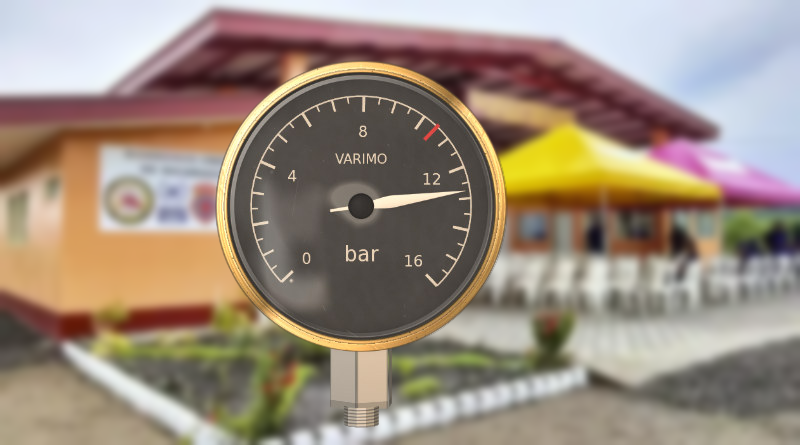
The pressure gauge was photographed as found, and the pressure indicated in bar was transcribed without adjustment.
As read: 12.75 bar
